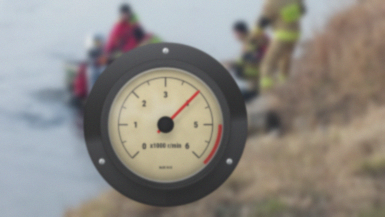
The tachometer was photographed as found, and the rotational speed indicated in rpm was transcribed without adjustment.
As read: 4000 rpm
